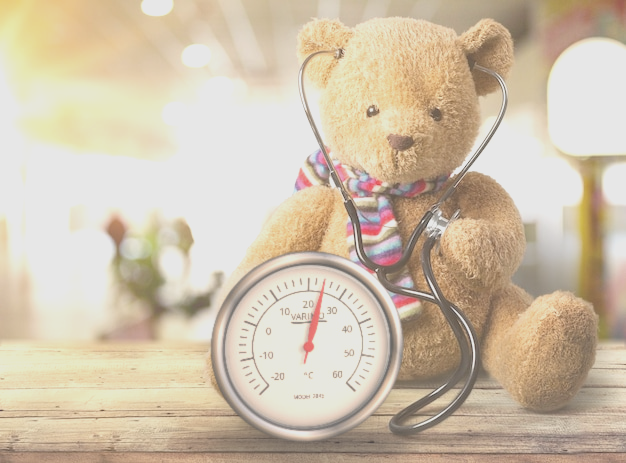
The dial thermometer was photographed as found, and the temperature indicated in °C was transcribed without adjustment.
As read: 24 °C
